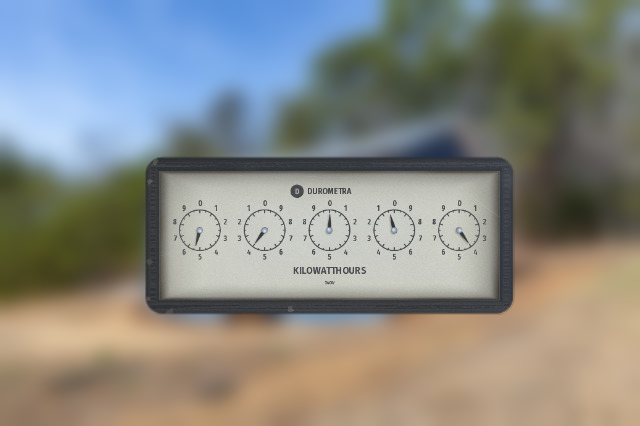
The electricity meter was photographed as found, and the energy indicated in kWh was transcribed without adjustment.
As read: 54004 kWh
